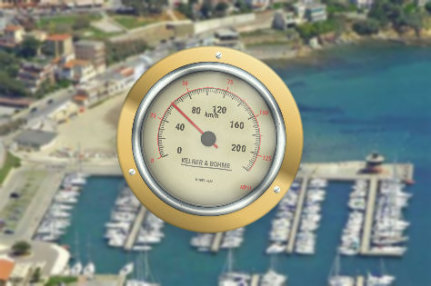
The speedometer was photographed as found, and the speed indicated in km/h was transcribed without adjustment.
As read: 60 km/h
